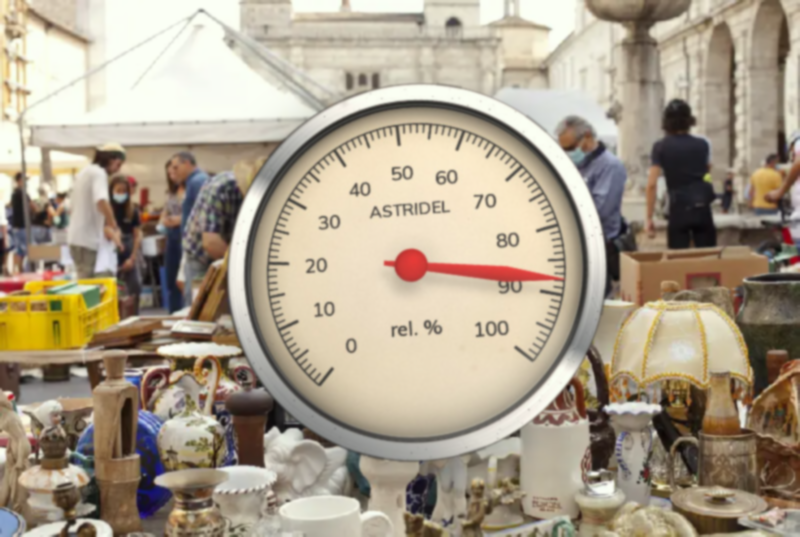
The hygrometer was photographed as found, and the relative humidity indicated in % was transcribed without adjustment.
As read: 88 %
